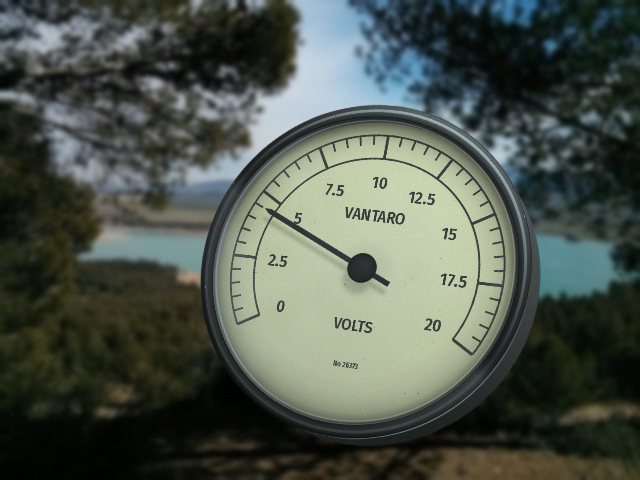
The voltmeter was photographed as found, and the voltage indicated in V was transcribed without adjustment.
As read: 4.5 V
